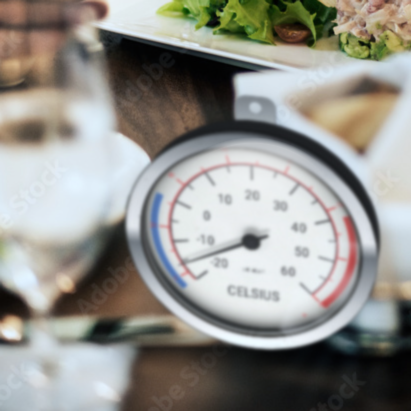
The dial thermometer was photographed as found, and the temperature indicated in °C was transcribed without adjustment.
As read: -15 °C
